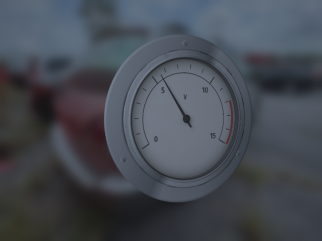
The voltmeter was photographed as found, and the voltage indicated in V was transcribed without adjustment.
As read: 5.5 V
